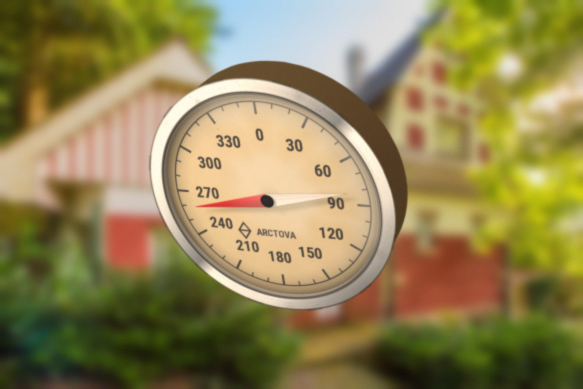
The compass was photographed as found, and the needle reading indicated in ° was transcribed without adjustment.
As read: 260 °
